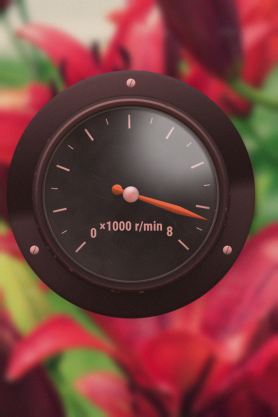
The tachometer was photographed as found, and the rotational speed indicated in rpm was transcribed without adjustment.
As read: 7250 rpm
